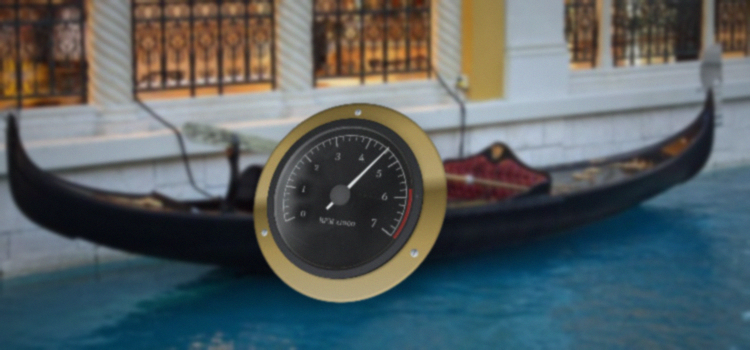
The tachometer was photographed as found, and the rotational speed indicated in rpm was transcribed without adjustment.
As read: 4600 rpm
